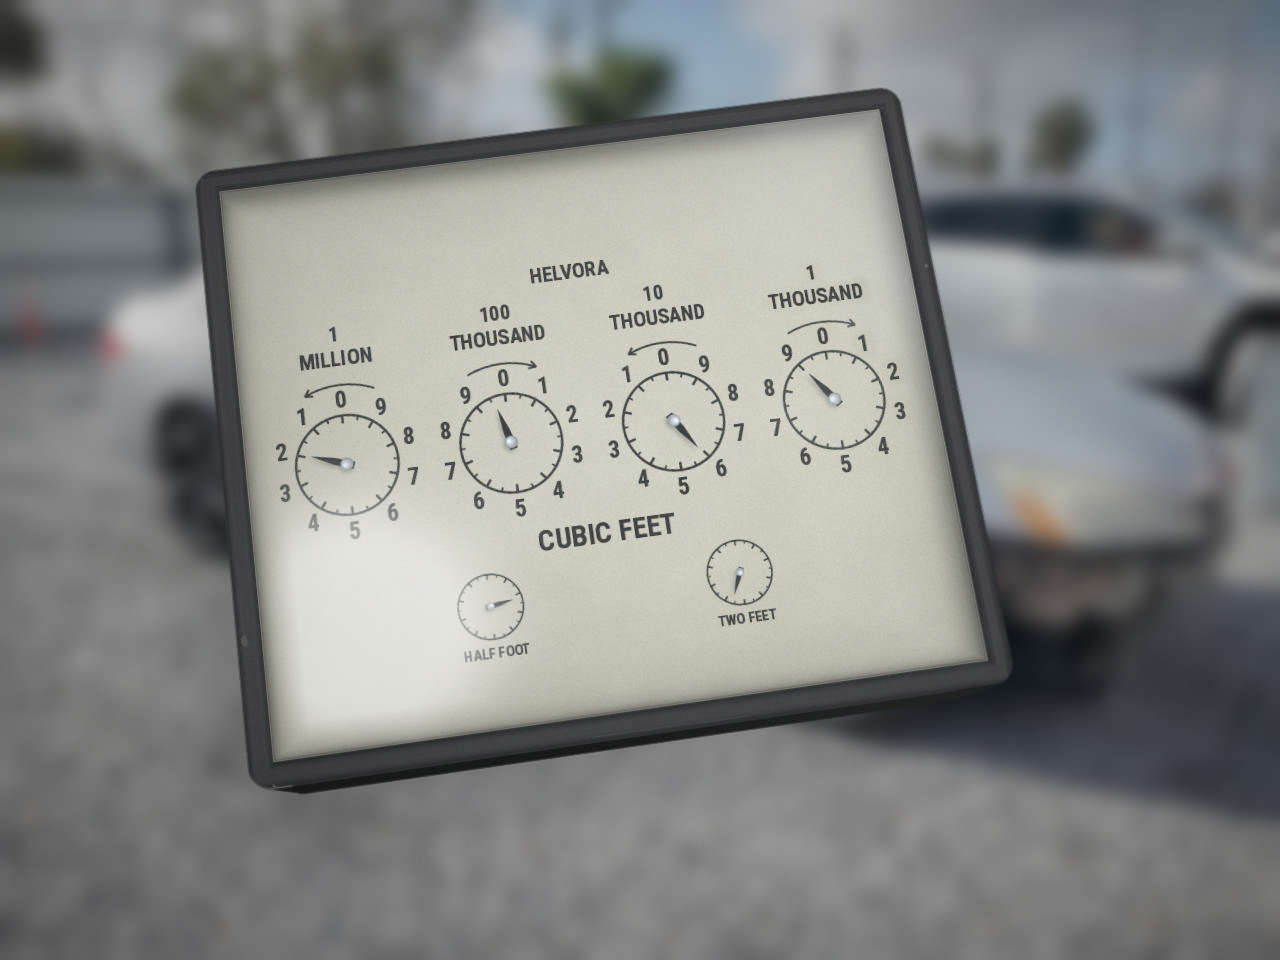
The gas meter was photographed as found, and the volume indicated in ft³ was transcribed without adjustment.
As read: 195900 ft³
